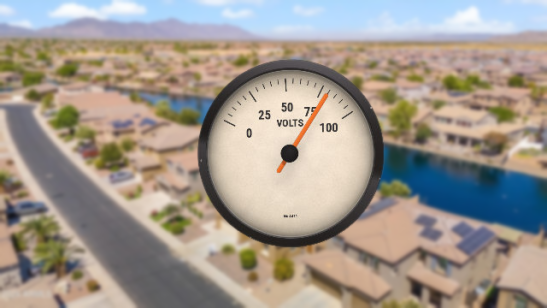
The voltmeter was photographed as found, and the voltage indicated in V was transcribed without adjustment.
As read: 80 V
